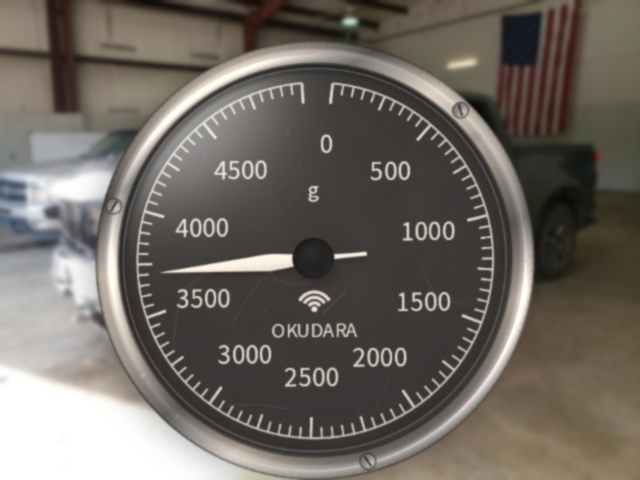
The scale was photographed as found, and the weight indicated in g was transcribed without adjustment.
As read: 3700 g
